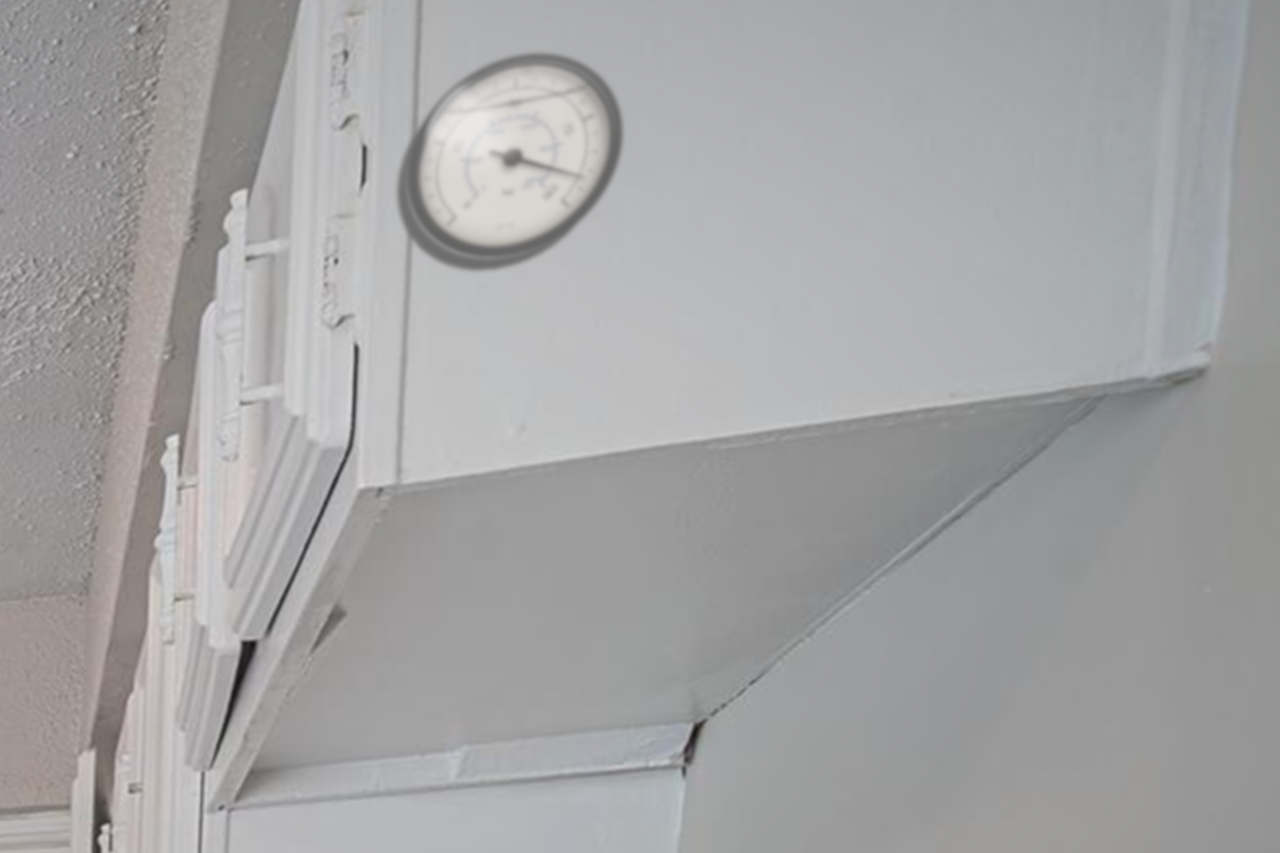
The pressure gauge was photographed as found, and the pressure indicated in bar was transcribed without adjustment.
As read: 92.5 bar
